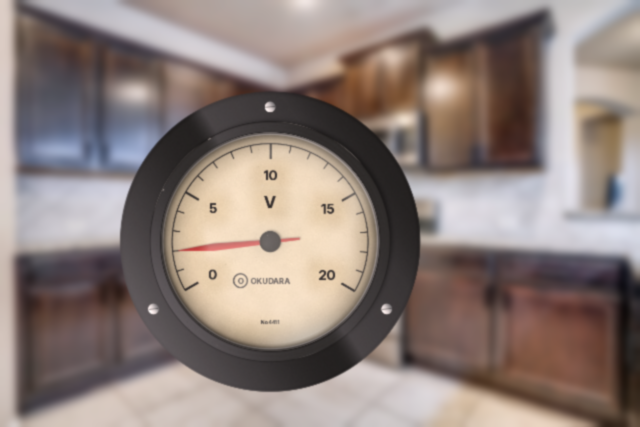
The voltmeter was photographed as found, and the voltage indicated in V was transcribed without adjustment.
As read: 2 V
